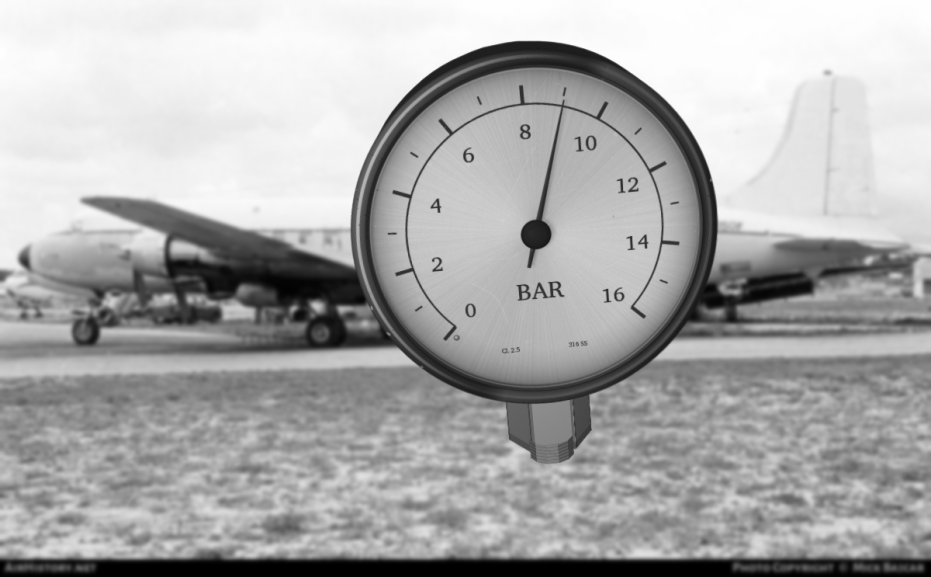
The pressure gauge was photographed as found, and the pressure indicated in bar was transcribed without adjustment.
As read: 9 bar
